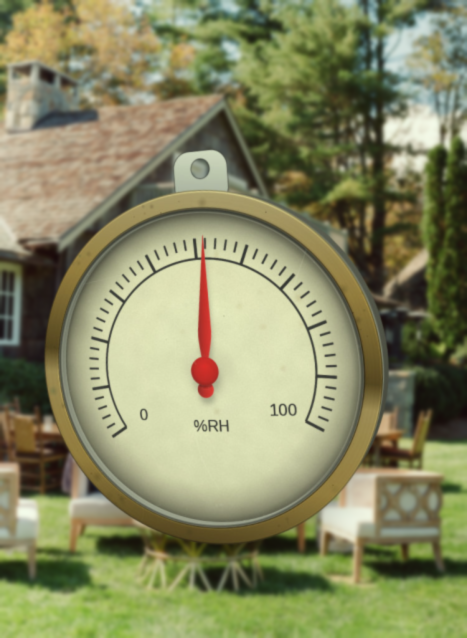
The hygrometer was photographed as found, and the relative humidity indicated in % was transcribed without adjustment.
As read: 52 %
